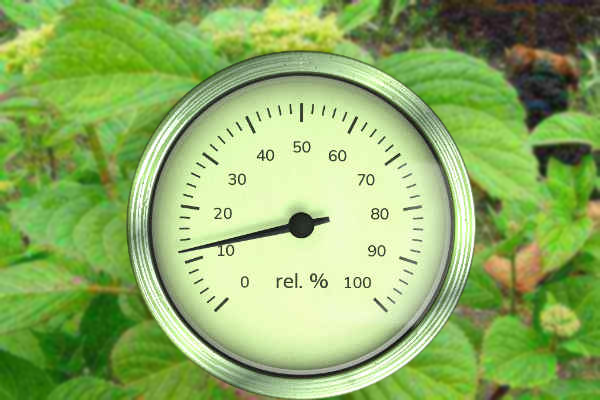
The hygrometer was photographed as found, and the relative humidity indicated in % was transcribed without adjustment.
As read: 12 %
